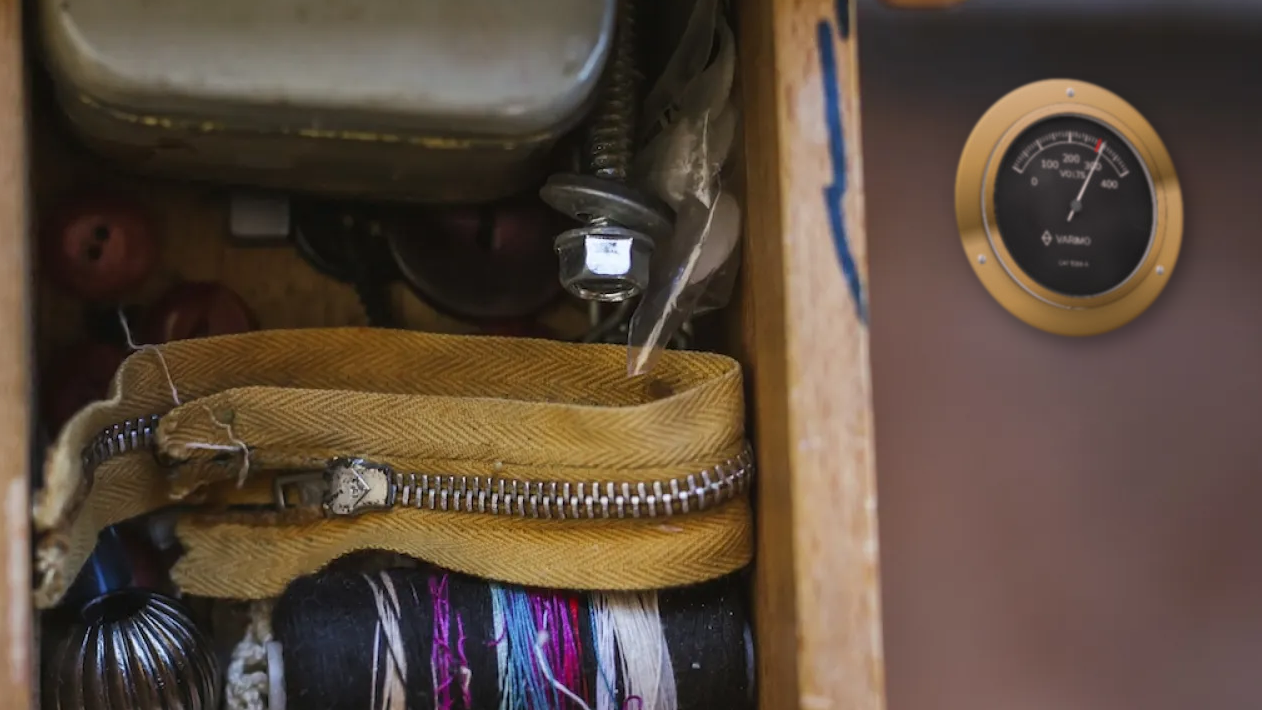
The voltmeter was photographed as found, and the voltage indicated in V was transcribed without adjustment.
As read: 300 V
